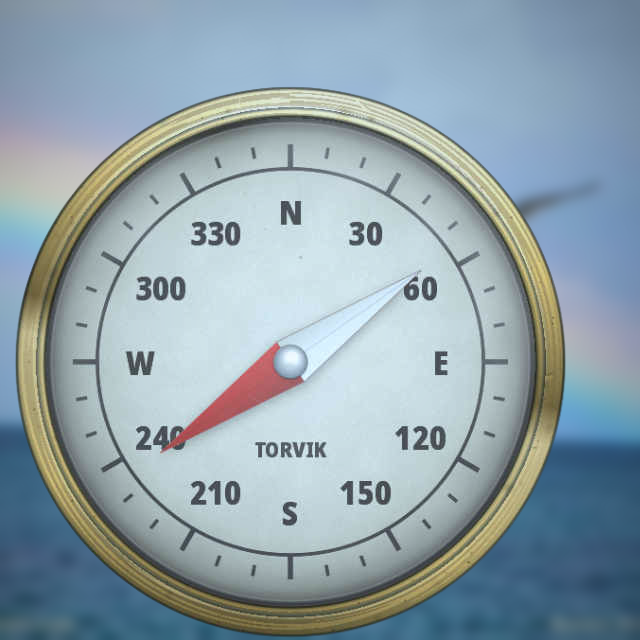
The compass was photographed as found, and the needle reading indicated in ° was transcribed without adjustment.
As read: 235 °
